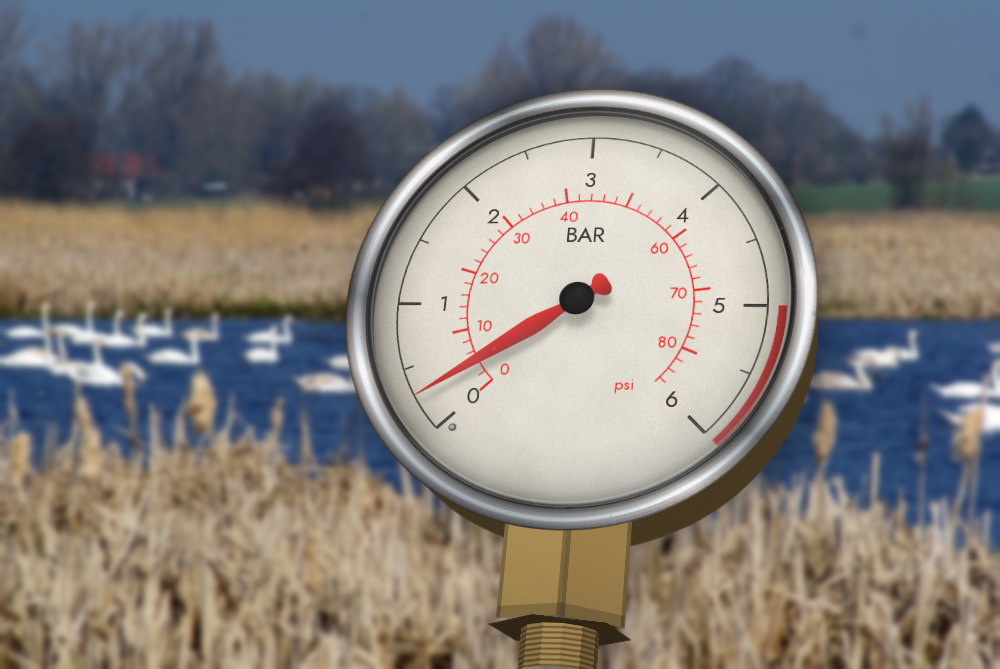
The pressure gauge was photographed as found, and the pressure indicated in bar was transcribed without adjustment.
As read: 0.25 bar
